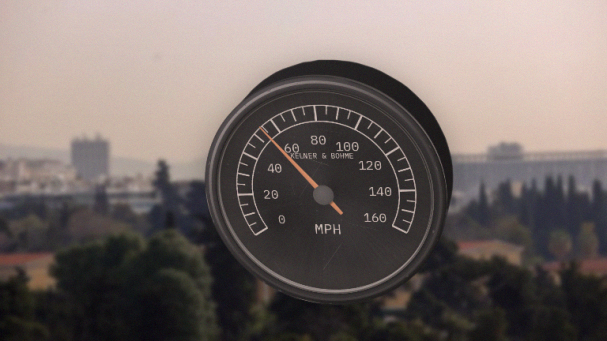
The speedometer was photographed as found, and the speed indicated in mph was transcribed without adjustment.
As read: 55 mph
